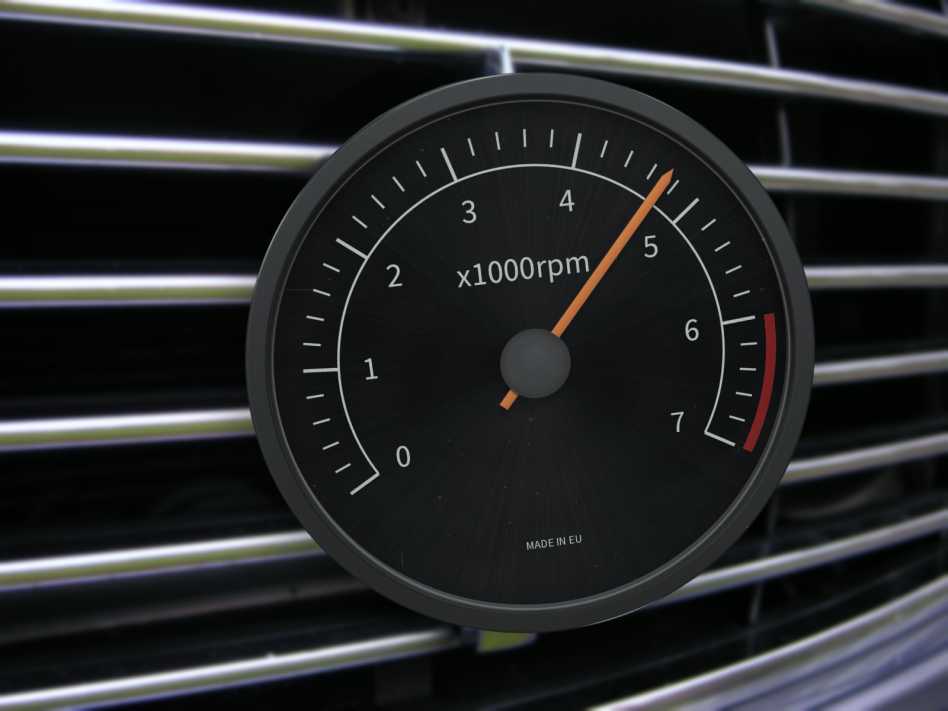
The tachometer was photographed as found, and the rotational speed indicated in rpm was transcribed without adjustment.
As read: 4700 rpm
